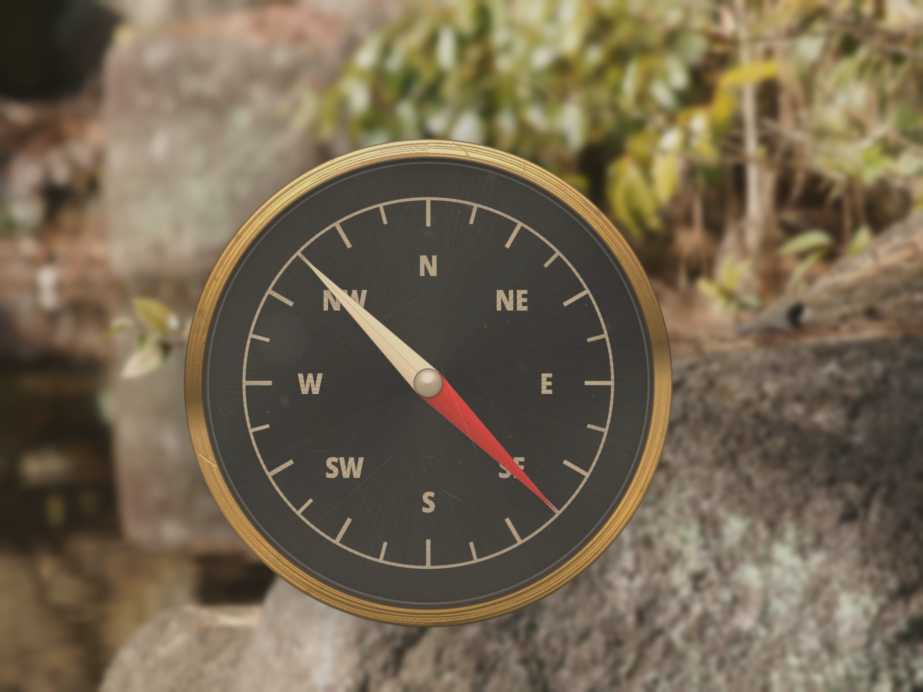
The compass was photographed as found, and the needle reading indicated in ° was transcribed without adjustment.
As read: 135 °
